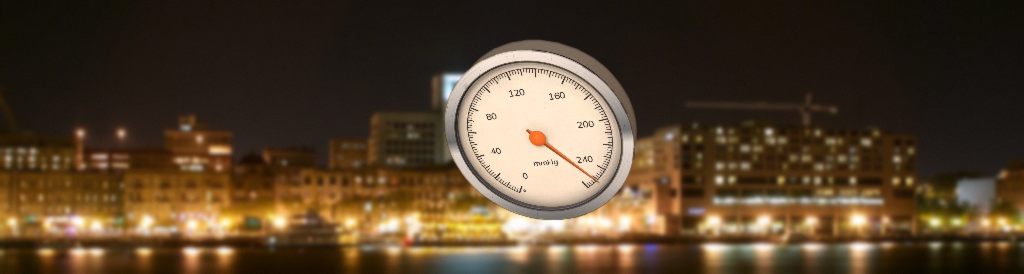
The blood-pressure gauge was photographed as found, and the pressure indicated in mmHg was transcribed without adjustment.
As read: 250 mmHg
